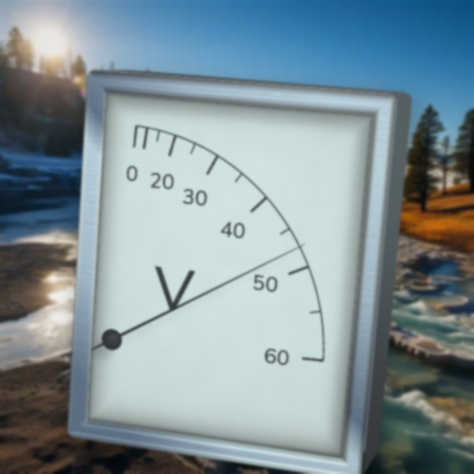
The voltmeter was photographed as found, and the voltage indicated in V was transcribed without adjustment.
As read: 47.5 V
